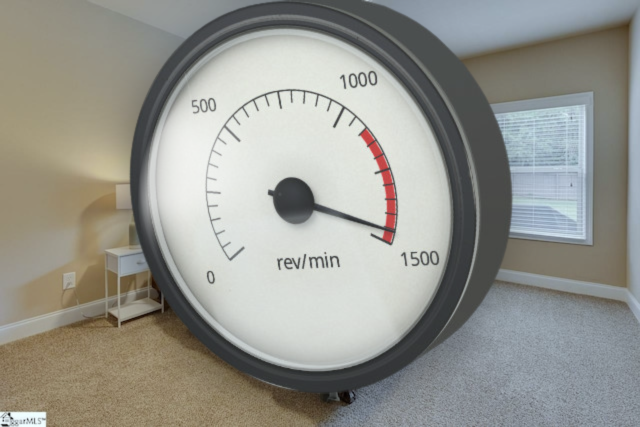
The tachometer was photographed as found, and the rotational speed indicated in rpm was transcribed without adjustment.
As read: 1450 rpm
